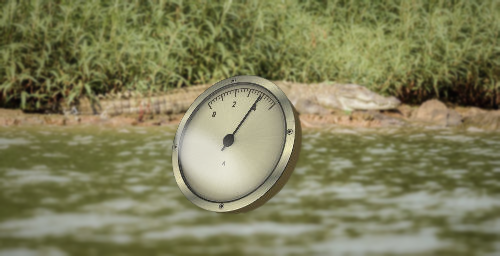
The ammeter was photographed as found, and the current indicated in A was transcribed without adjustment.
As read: 4 A
